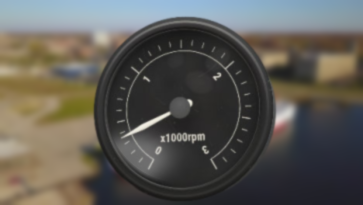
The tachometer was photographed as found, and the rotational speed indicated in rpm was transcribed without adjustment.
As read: 350 rpm
